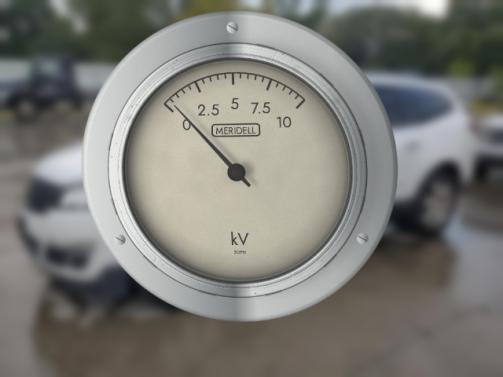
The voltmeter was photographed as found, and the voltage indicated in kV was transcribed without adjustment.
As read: 0.5 kV
